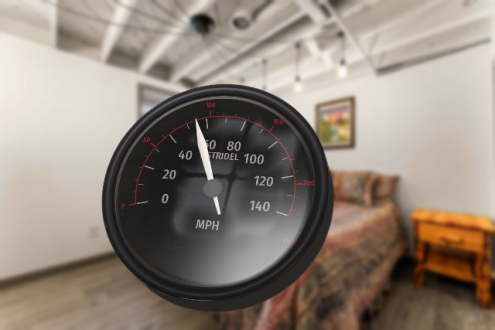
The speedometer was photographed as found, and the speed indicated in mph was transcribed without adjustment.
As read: 55 mph
